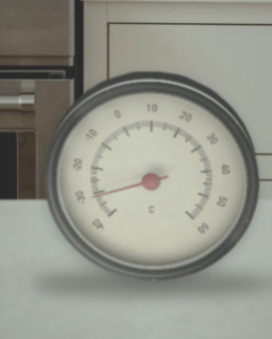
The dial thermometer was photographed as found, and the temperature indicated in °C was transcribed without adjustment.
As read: -30 °C
